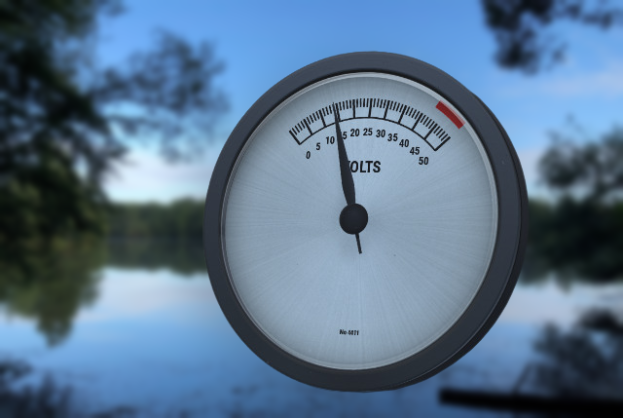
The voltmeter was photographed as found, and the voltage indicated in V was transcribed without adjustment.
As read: 15 V
